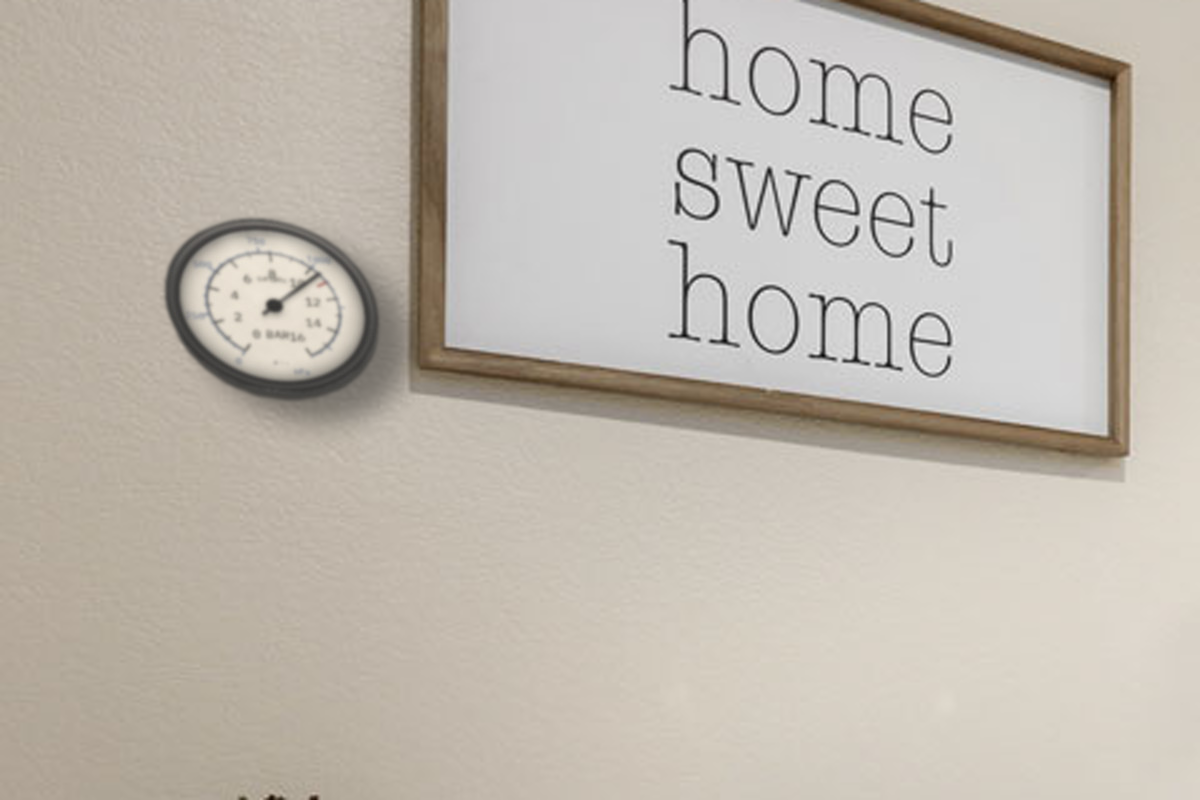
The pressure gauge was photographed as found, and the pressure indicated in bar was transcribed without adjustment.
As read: 10.5 bar
